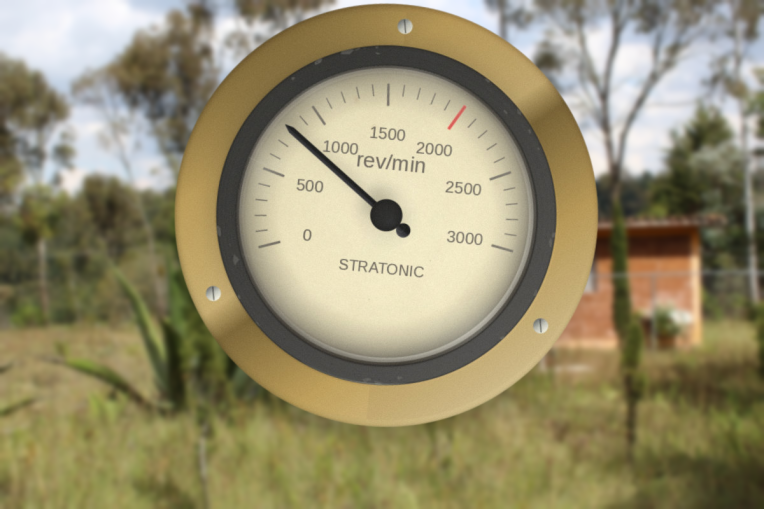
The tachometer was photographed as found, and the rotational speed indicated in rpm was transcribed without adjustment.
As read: 800 rpm
